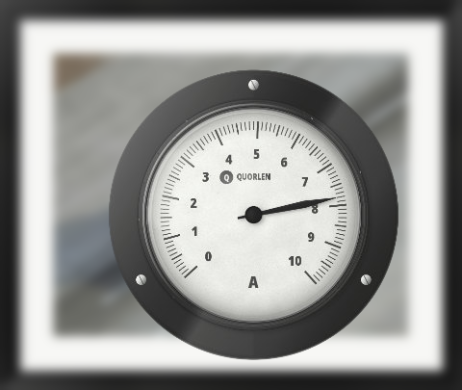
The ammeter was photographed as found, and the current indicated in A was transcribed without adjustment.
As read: 7.8 A
